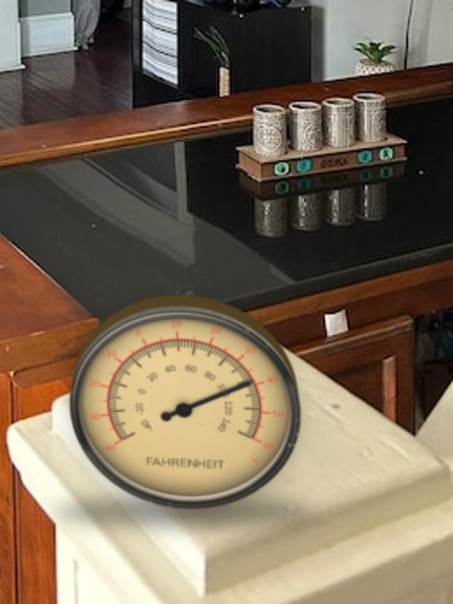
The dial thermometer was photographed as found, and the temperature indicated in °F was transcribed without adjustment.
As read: 100 °F
